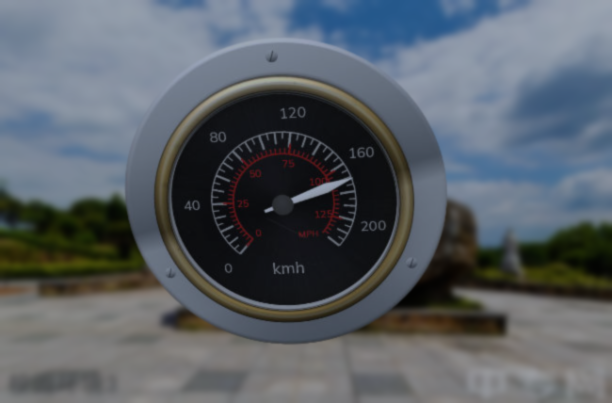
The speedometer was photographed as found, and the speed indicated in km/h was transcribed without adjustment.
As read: 170 km/h
